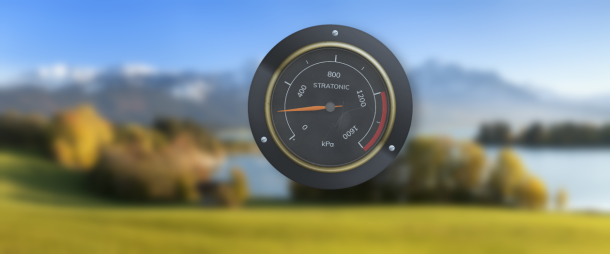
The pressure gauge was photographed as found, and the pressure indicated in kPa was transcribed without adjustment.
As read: 200 kPa
